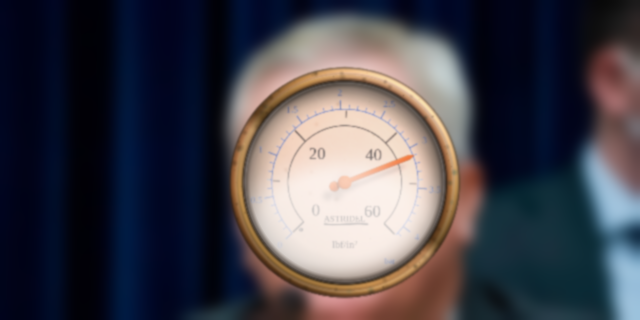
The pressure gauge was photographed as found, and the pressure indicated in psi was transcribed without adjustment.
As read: 45 psi
